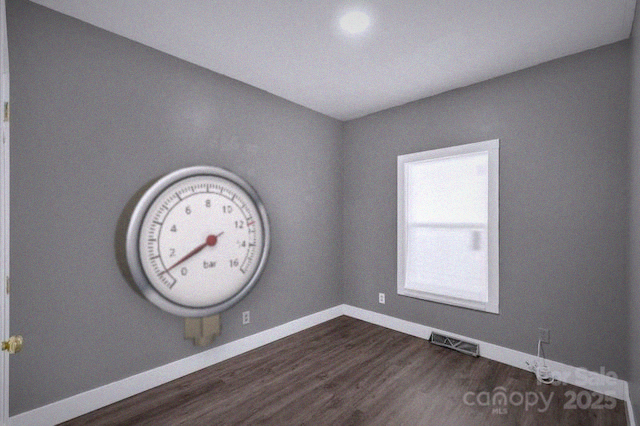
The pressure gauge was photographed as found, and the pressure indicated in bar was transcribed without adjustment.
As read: 1 bar
